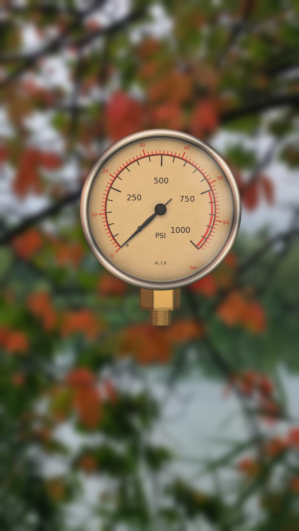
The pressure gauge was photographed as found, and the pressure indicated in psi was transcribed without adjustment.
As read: 0 psi
